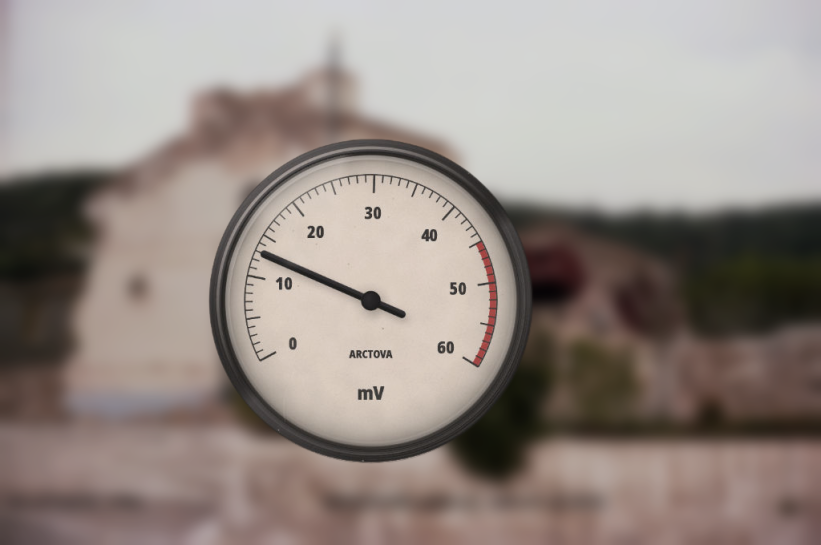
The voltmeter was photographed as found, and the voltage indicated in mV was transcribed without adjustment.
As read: 13 mV
